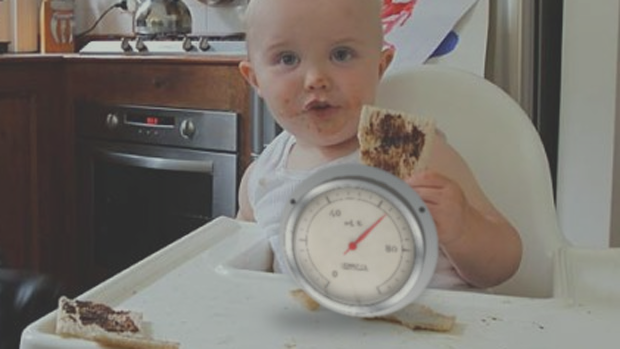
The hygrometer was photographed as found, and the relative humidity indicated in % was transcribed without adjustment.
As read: 64 %
